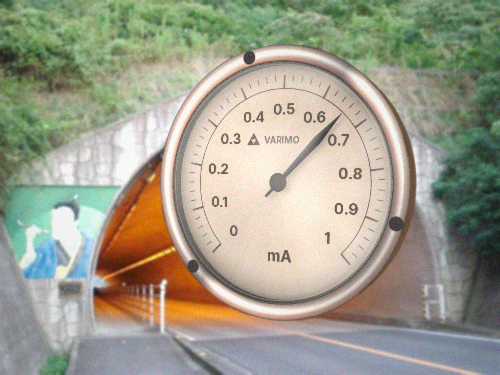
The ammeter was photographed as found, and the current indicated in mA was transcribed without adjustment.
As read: 0.66 mA
